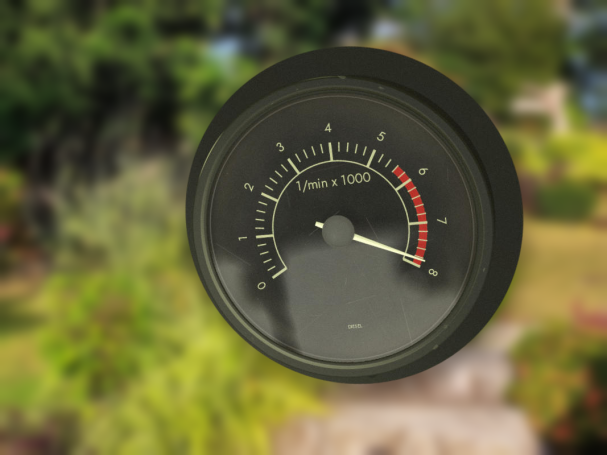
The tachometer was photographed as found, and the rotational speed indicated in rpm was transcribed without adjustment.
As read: 7800 rpm
